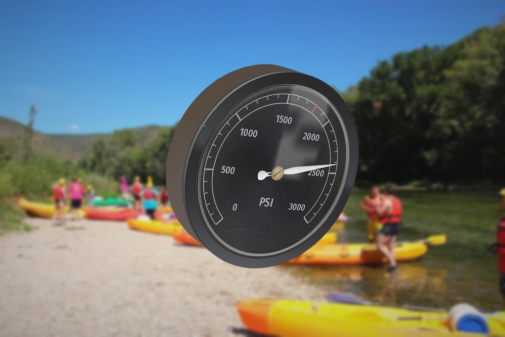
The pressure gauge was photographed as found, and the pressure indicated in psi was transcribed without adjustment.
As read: 2400 psi
